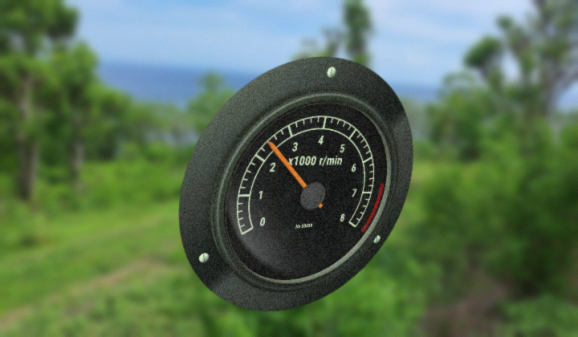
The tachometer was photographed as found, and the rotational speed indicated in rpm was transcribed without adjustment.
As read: 2400 rpm
